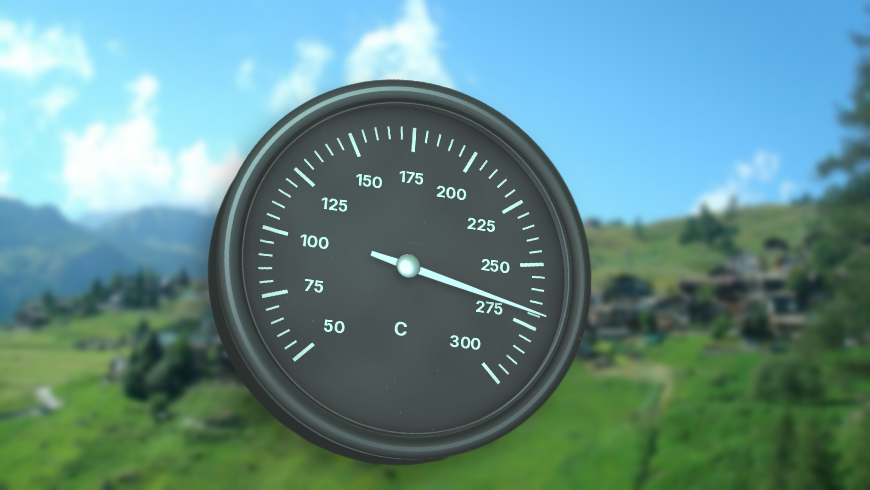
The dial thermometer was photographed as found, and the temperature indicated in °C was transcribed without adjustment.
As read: 270 °C
